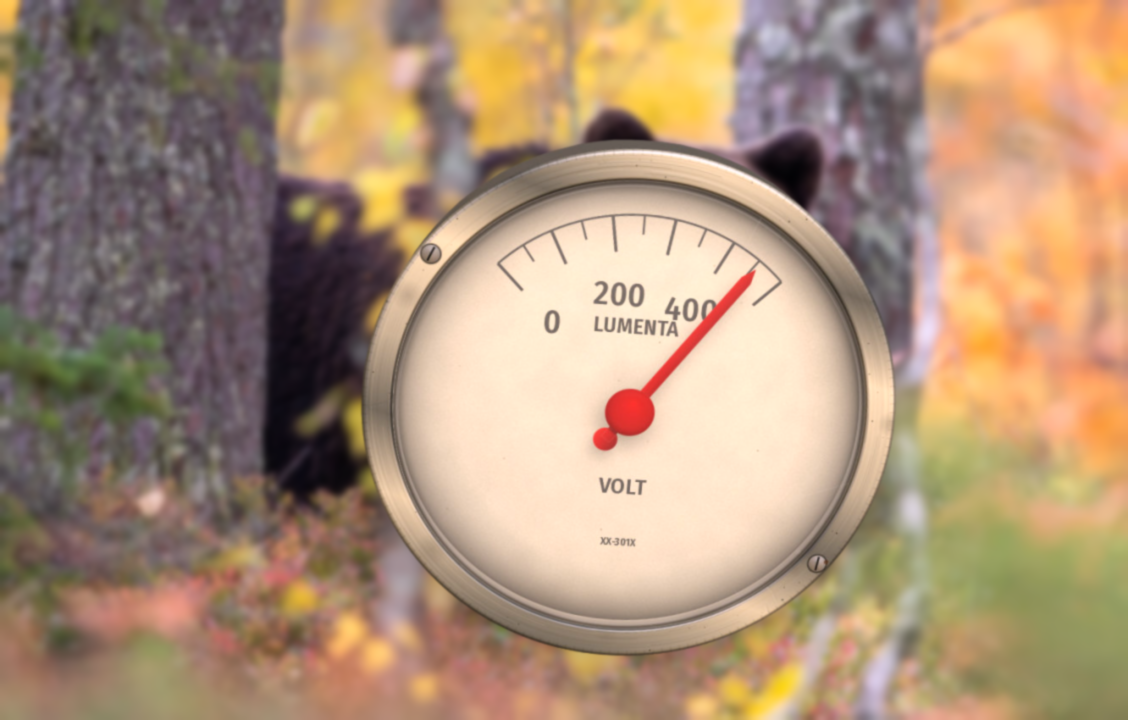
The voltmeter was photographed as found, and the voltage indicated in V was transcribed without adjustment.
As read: 450 V
